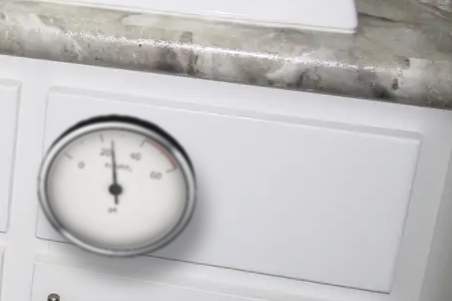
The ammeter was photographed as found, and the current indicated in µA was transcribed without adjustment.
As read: 25 µA
